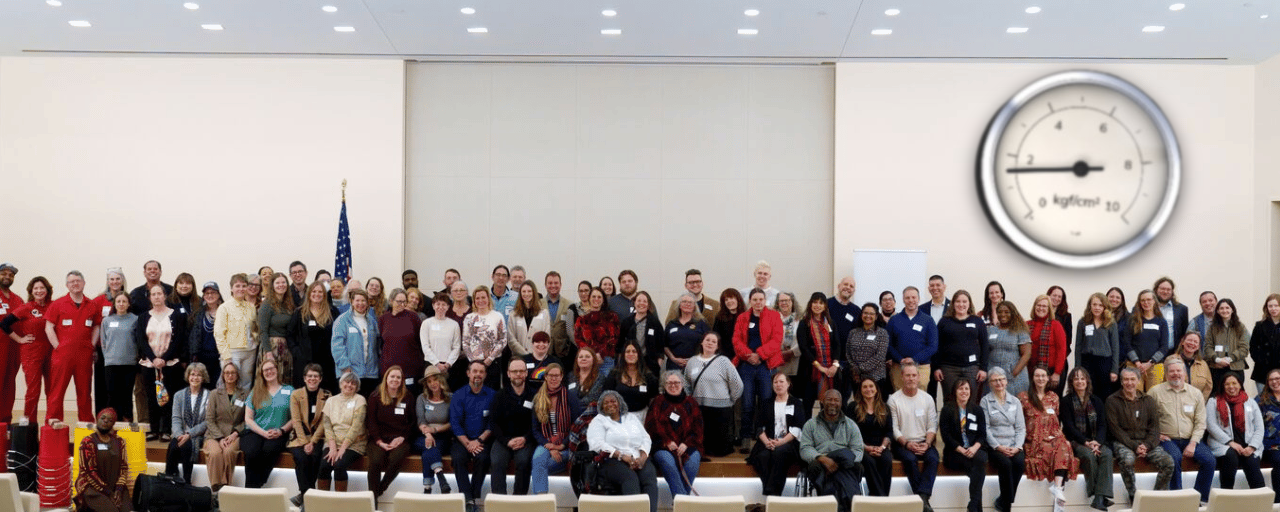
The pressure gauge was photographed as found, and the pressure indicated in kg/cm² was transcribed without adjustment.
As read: 1.5 kg/cm²
